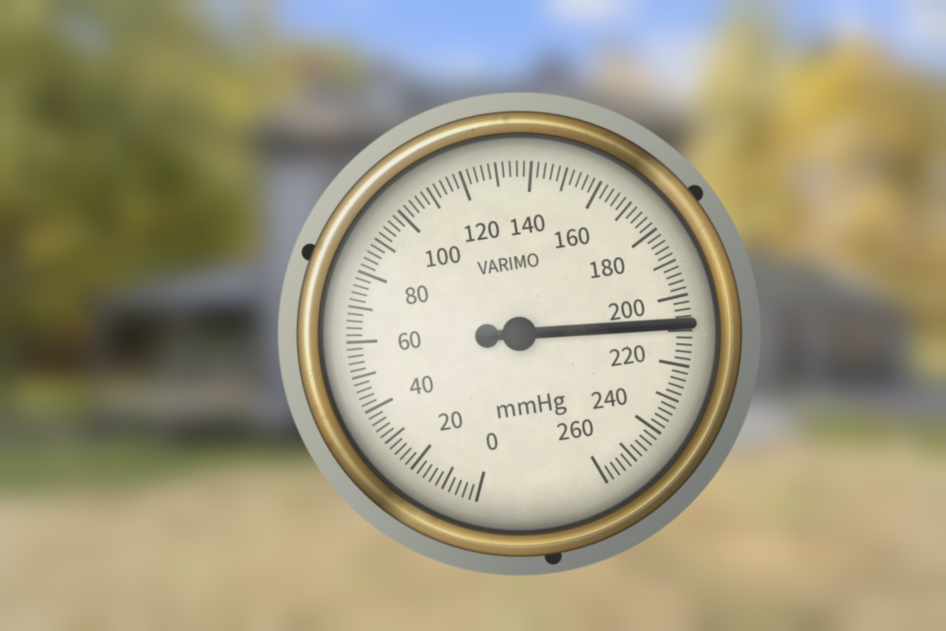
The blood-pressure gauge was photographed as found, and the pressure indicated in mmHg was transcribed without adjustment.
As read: 208 mmHg
